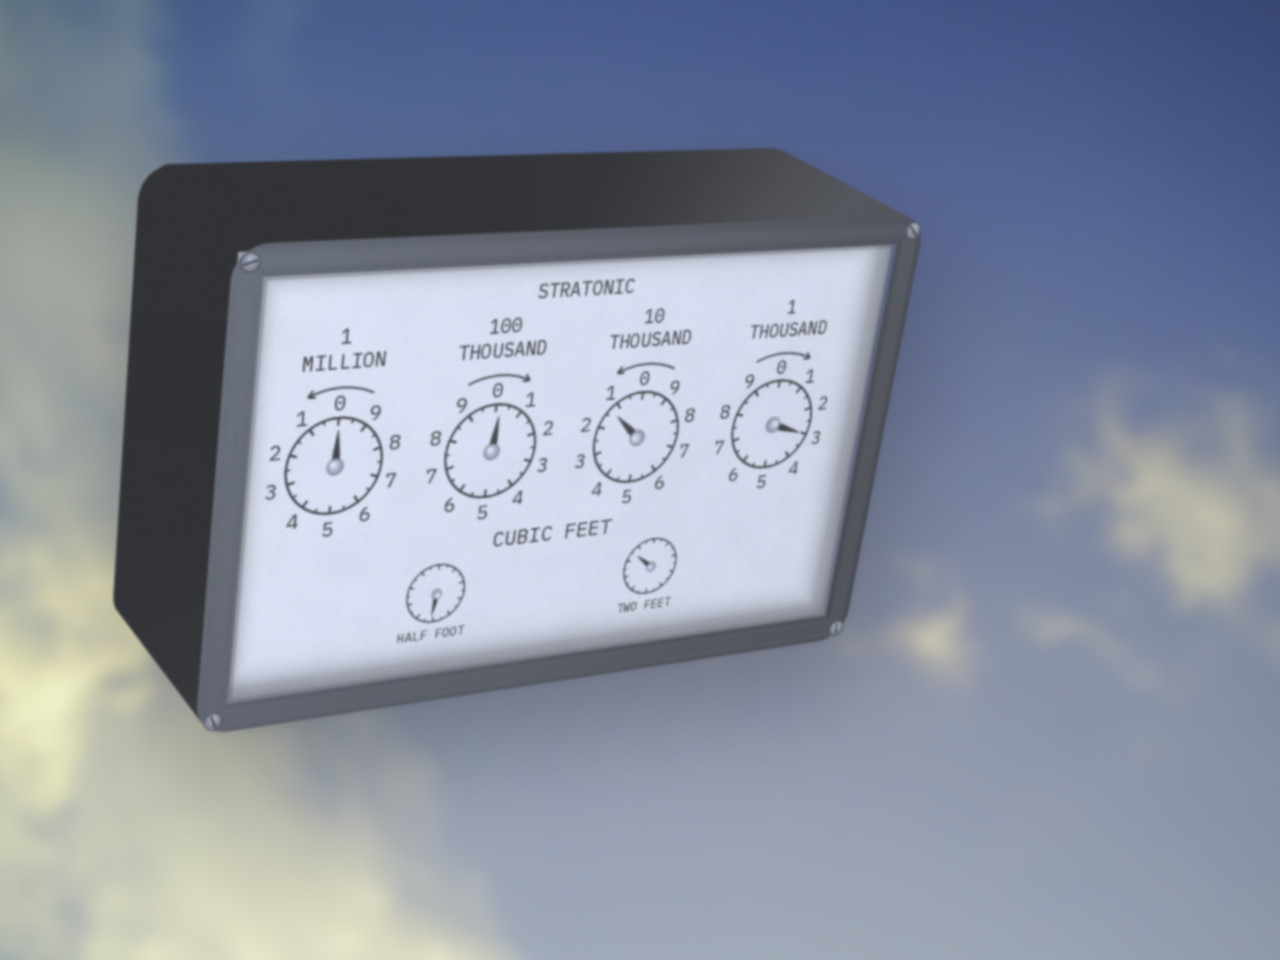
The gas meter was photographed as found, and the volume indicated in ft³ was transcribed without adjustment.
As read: 1300 ft³
